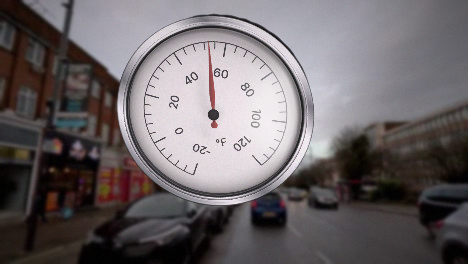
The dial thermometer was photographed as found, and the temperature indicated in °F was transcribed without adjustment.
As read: 54 °F
